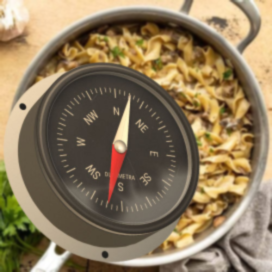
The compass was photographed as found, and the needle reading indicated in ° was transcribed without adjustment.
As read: 195 °
